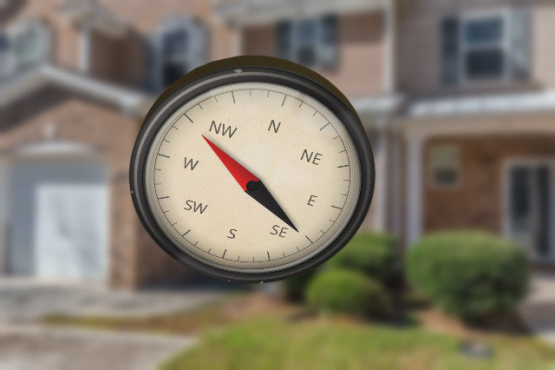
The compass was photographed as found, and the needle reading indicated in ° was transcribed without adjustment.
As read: 300 °
